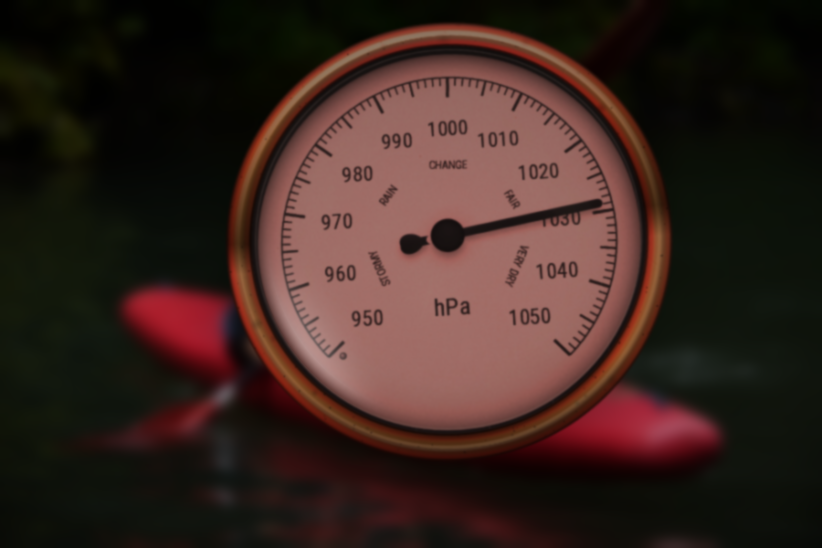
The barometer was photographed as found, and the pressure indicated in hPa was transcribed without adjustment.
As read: 1029 hPa
